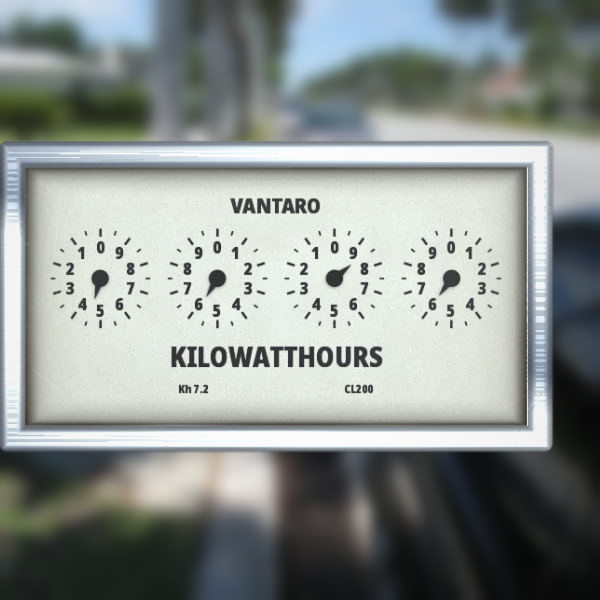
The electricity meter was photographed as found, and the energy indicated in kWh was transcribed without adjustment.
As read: 4586 kWh
